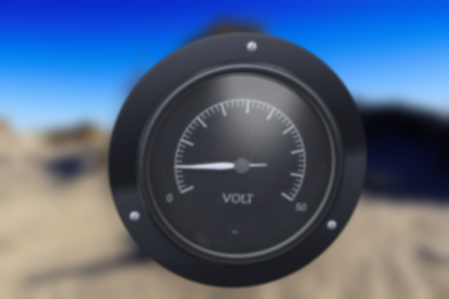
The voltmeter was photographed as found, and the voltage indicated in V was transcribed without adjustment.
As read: 5 V
